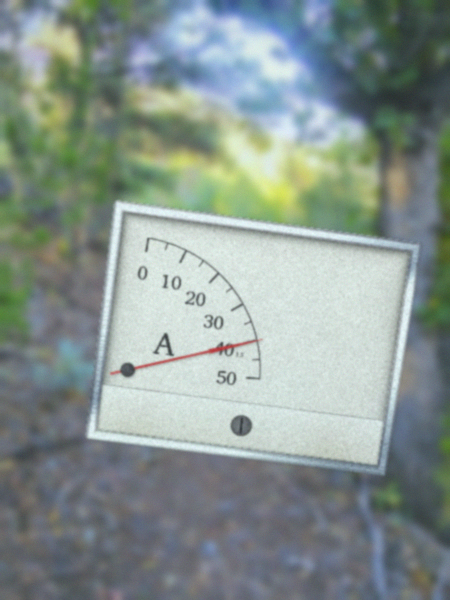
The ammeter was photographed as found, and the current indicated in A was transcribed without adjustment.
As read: 40 A
